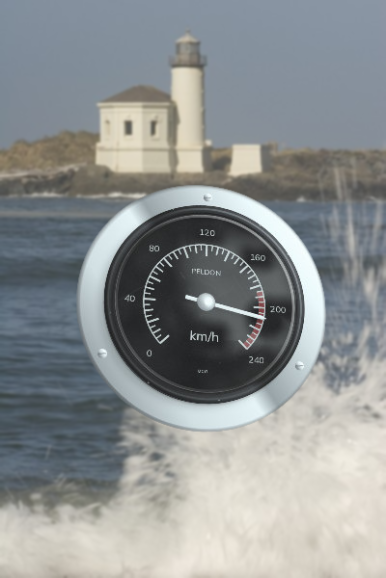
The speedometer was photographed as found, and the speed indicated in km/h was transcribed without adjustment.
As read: 210 km/h
